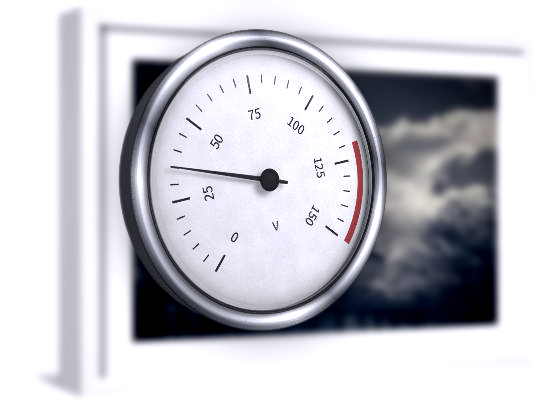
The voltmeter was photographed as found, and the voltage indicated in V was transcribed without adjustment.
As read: 35 V
